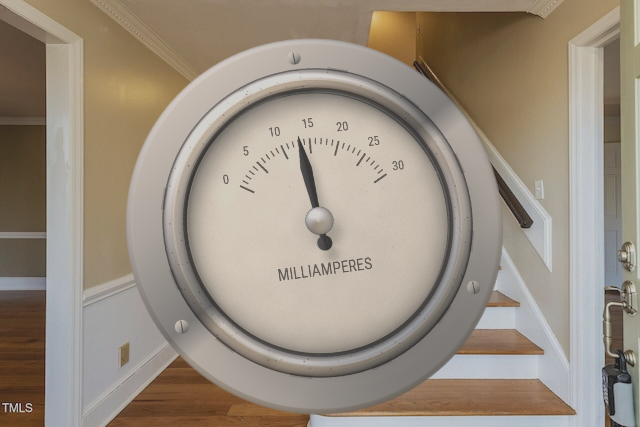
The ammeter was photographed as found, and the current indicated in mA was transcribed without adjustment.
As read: 13 mA
